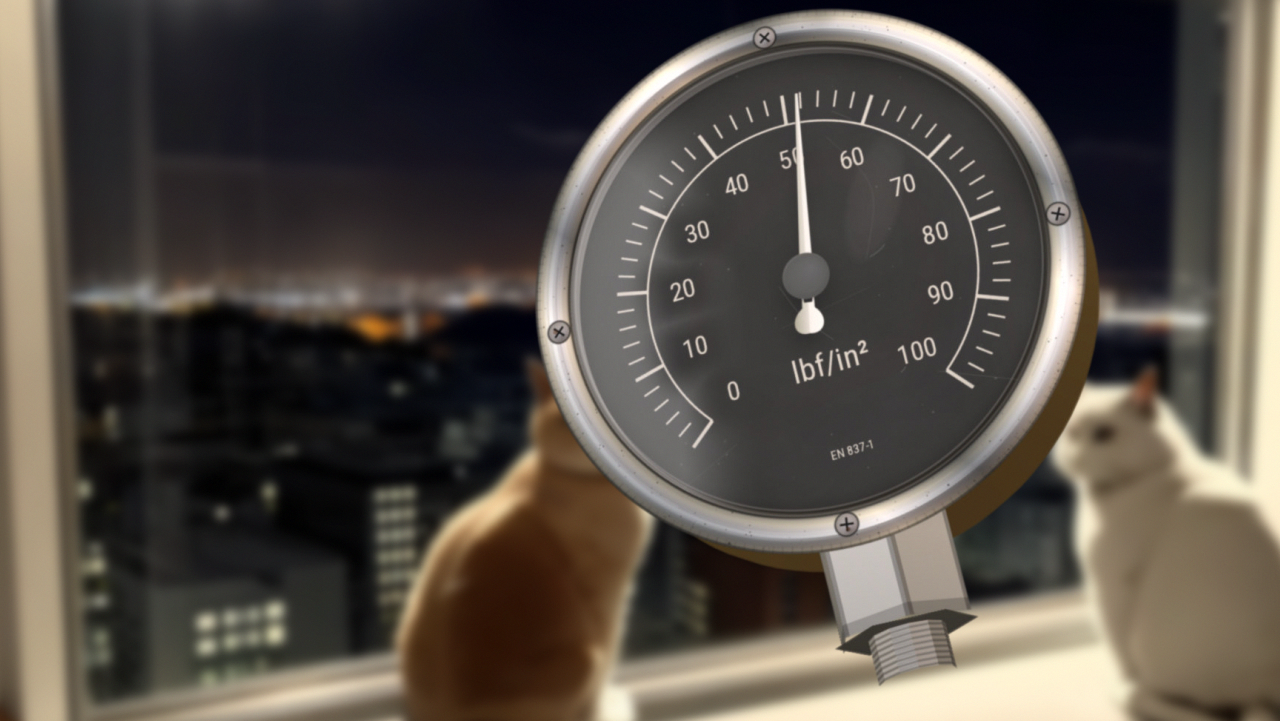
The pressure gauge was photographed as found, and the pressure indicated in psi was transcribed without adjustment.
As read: 52 psi
